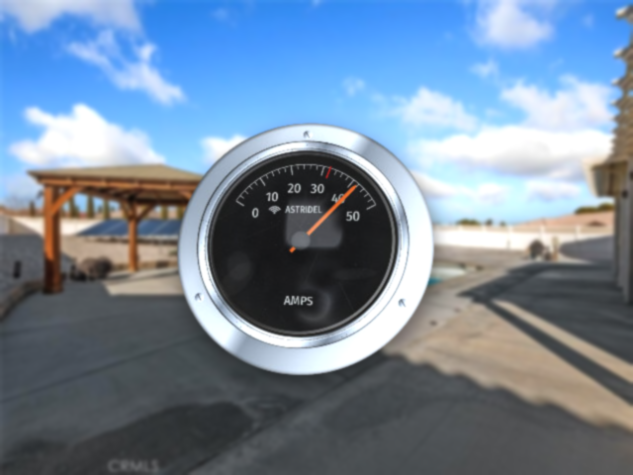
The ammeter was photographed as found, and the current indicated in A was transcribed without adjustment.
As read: 42 A
